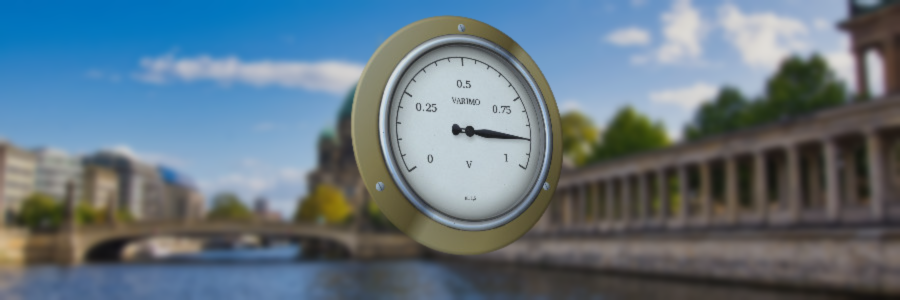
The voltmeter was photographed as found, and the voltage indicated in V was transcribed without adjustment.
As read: 0.9 V
